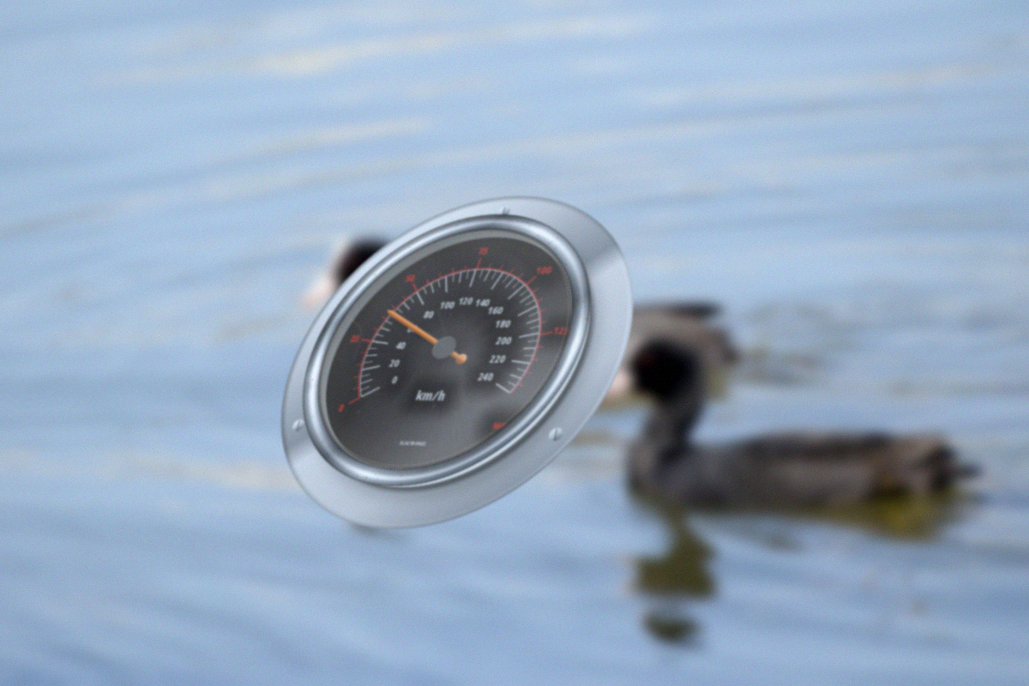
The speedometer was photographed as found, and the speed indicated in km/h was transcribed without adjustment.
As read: 60 km/h
